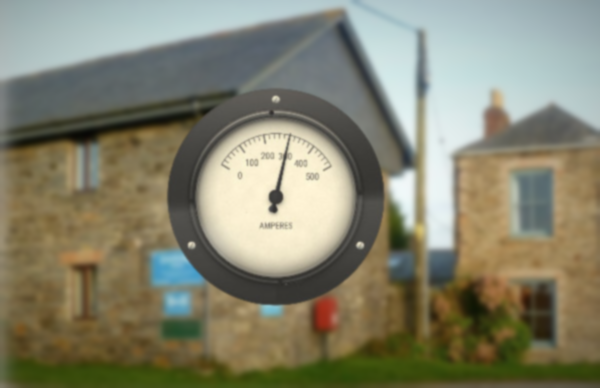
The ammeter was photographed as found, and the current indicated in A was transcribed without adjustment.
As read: 300 A
